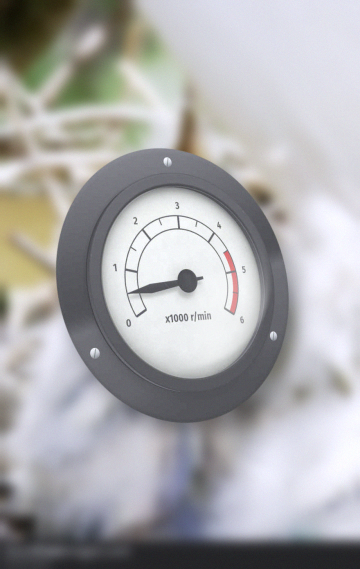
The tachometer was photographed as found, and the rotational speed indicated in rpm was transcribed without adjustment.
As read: 500 rpm
